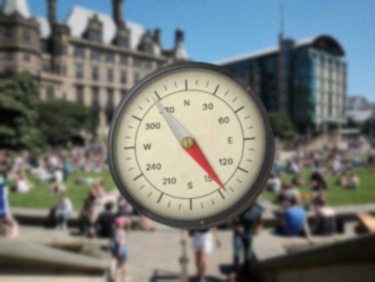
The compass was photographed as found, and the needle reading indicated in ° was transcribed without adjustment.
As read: 145 °
